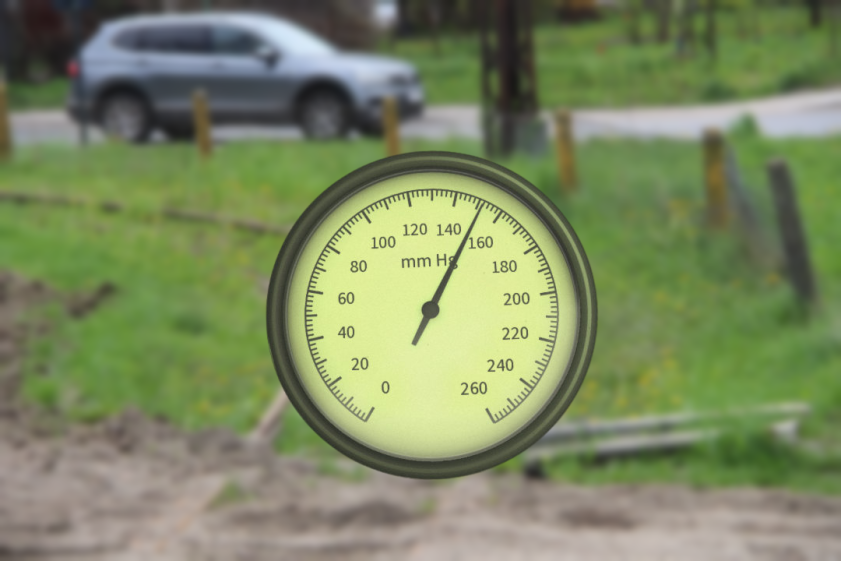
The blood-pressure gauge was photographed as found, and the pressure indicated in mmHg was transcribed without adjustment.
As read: 152 mmHg
